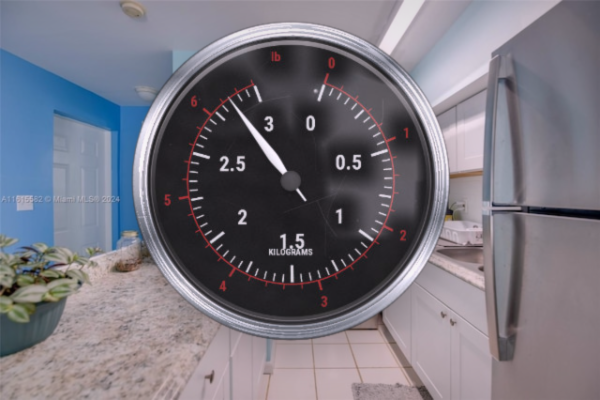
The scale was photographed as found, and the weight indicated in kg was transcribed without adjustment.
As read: 2.85 kg
